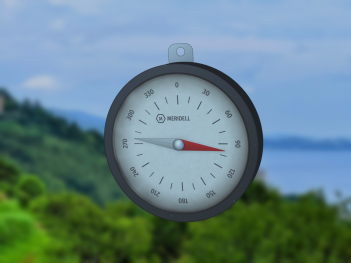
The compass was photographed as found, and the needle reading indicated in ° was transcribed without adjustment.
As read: 97.5 °
